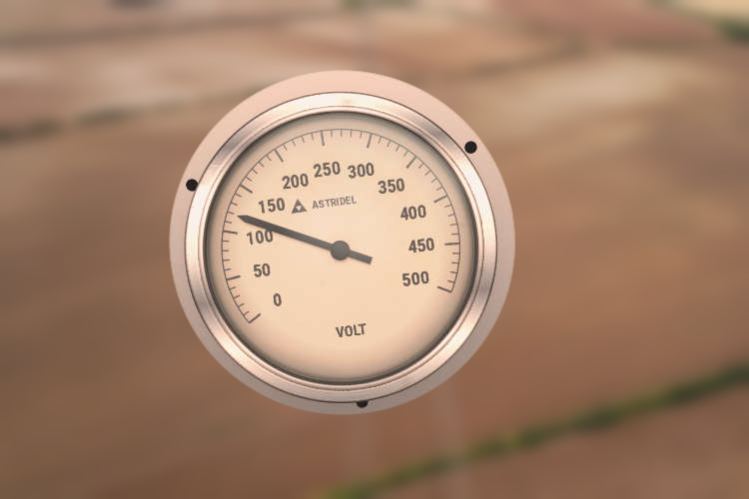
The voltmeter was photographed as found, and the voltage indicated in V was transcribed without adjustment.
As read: 120 V
